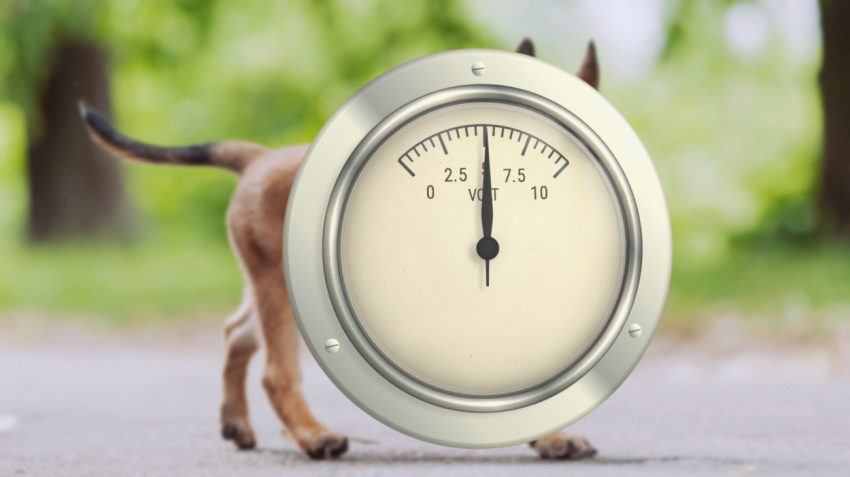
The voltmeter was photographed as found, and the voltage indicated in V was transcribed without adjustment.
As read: 5 V
